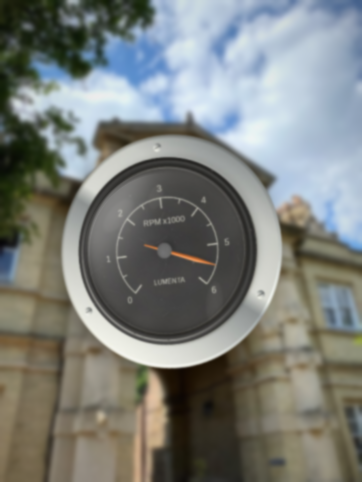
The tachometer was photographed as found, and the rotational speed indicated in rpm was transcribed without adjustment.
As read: 5500 rpm
